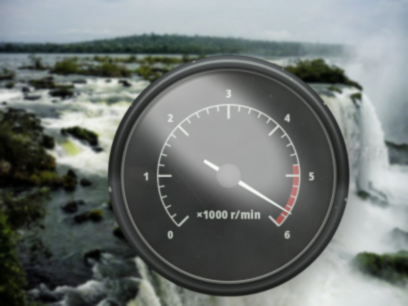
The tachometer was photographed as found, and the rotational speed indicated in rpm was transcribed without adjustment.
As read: 5700 rpm
